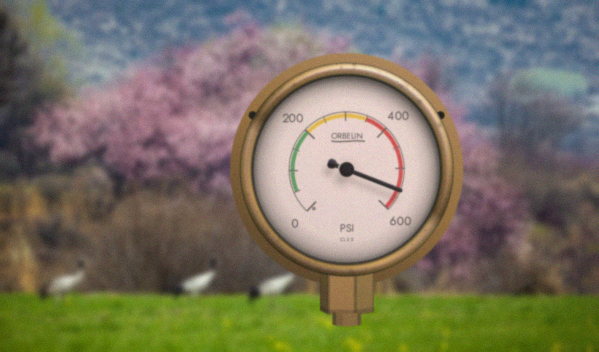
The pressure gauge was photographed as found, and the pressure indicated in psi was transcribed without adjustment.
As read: 550 psi
